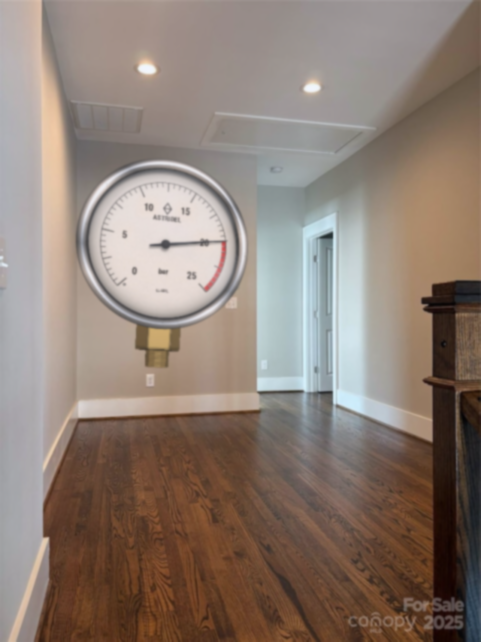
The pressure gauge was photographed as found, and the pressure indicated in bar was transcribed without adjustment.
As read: 20 bar
